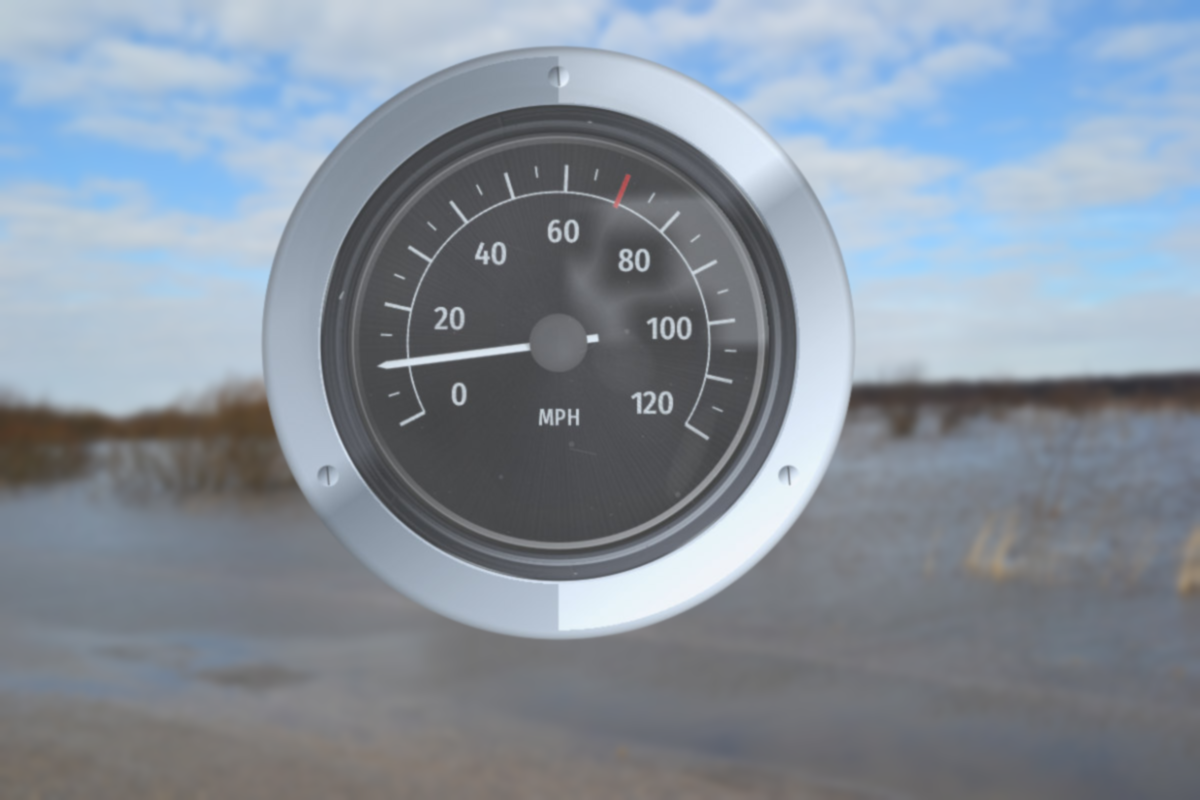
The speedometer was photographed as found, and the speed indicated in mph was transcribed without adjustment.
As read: 10 mph
